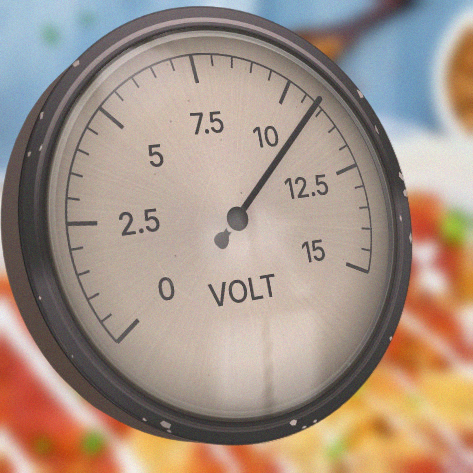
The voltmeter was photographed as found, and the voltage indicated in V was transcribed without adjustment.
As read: 10.75 V
